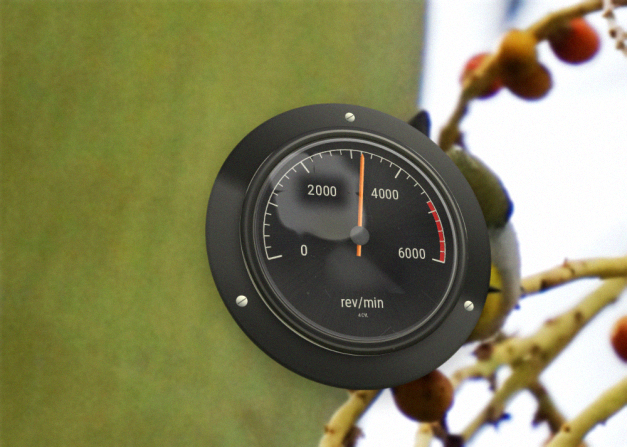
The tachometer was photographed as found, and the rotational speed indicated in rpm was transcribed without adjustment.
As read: 3200 rpm
